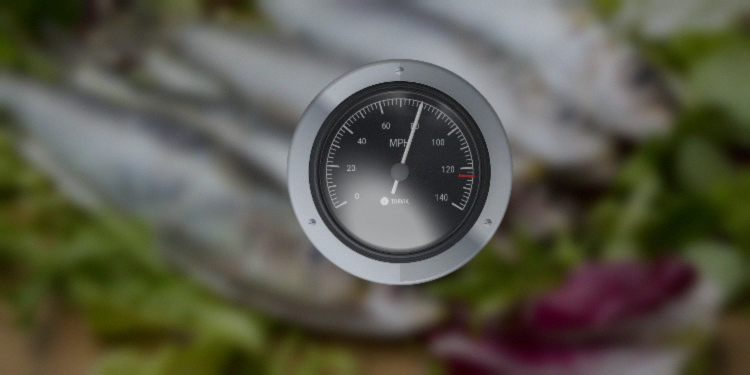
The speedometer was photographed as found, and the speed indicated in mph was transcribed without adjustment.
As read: 80 mph
